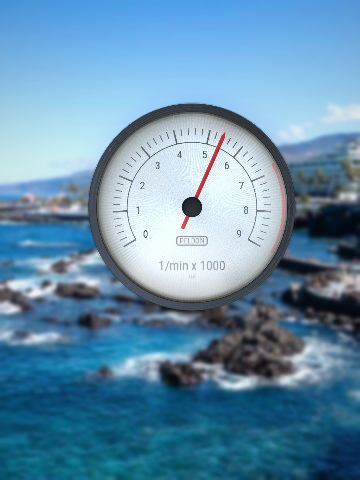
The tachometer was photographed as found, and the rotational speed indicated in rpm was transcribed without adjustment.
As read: 5400 rpm
